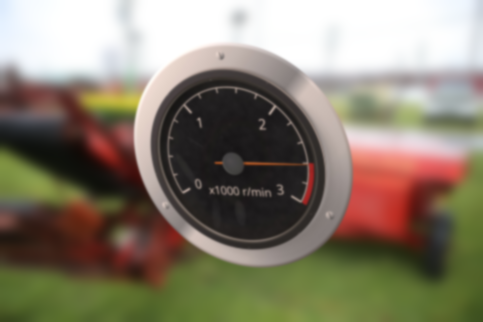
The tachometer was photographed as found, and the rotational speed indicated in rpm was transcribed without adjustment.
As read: 2600 rpm
